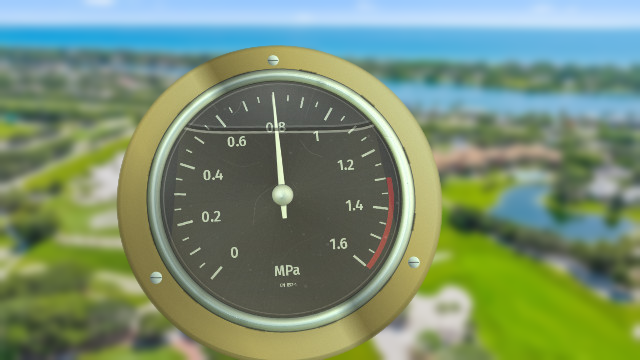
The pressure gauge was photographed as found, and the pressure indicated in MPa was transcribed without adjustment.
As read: 0.8 MPa
